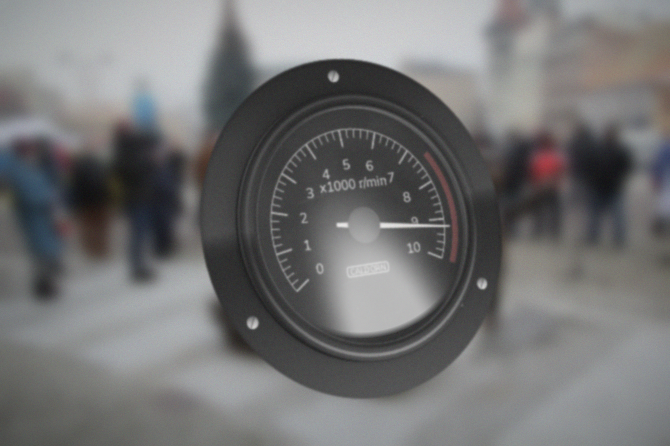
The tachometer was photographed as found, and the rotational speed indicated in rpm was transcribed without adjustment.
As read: 9200 rpm
